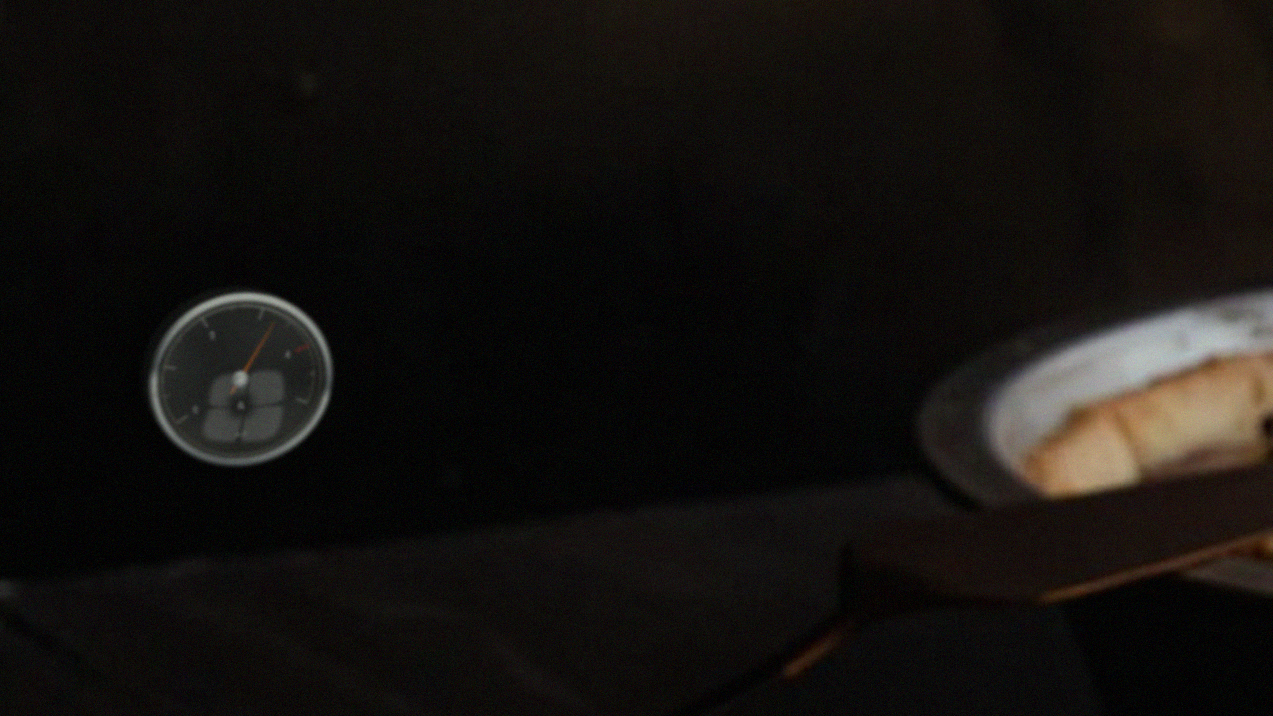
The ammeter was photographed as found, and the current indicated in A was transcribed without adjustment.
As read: 3.25 A
